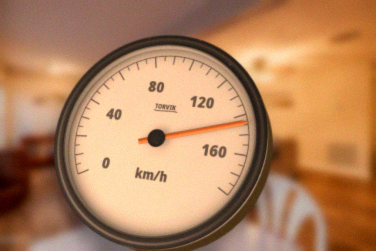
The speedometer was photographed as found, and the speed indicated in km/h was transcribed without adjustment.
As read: 145 km/h
